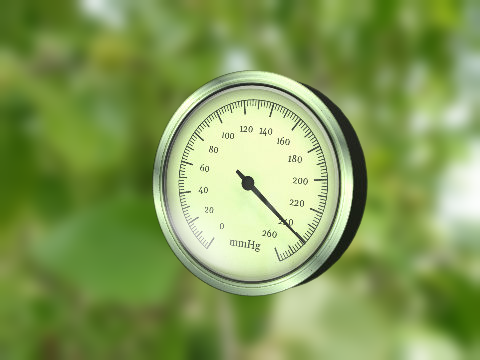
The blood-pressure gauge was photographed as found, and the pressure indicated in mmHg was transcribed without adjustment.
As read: 240 mmHg
